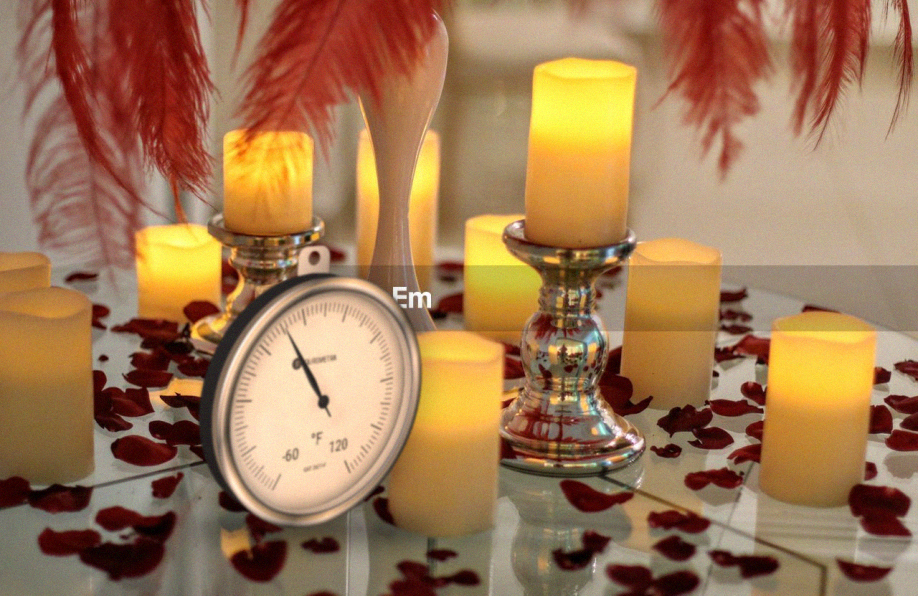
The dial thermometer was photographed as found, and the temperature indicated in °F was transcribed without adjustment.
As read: 10 °F
